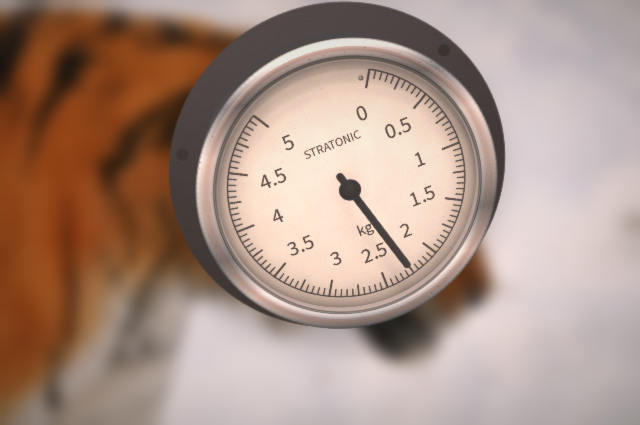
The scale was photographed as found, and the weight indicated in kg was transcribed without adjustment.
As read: 2.25 kg
